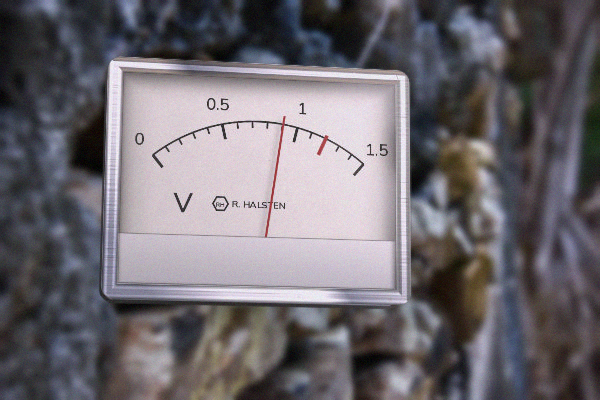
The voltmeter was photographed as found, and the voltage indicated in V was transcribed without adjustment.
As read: 0.9 V
